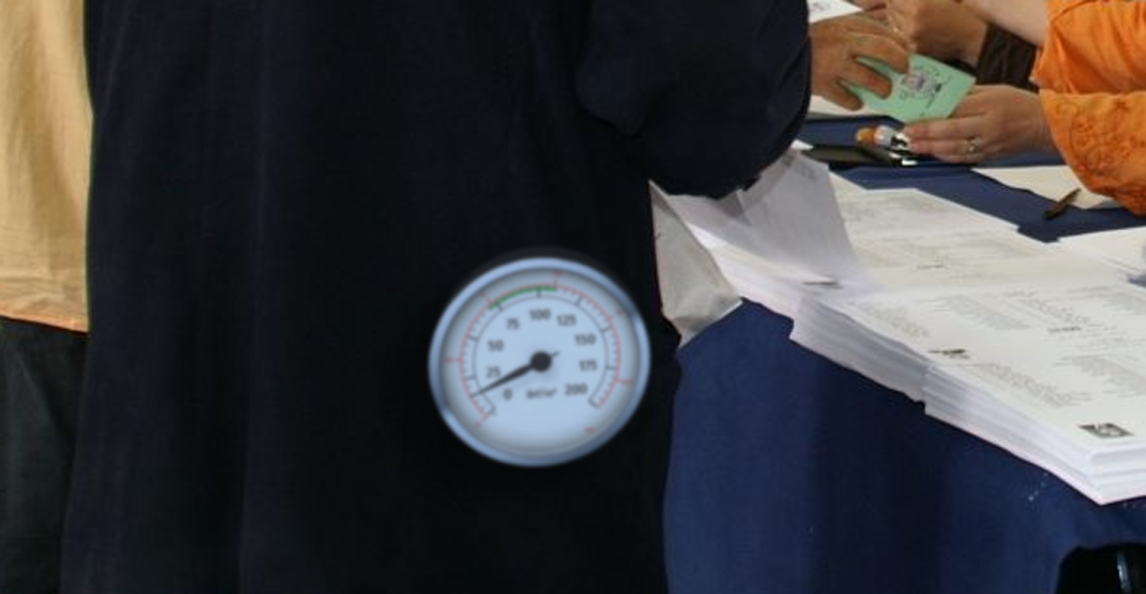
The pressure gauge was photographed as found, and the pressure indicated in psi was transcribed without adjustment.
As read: 15 psi
